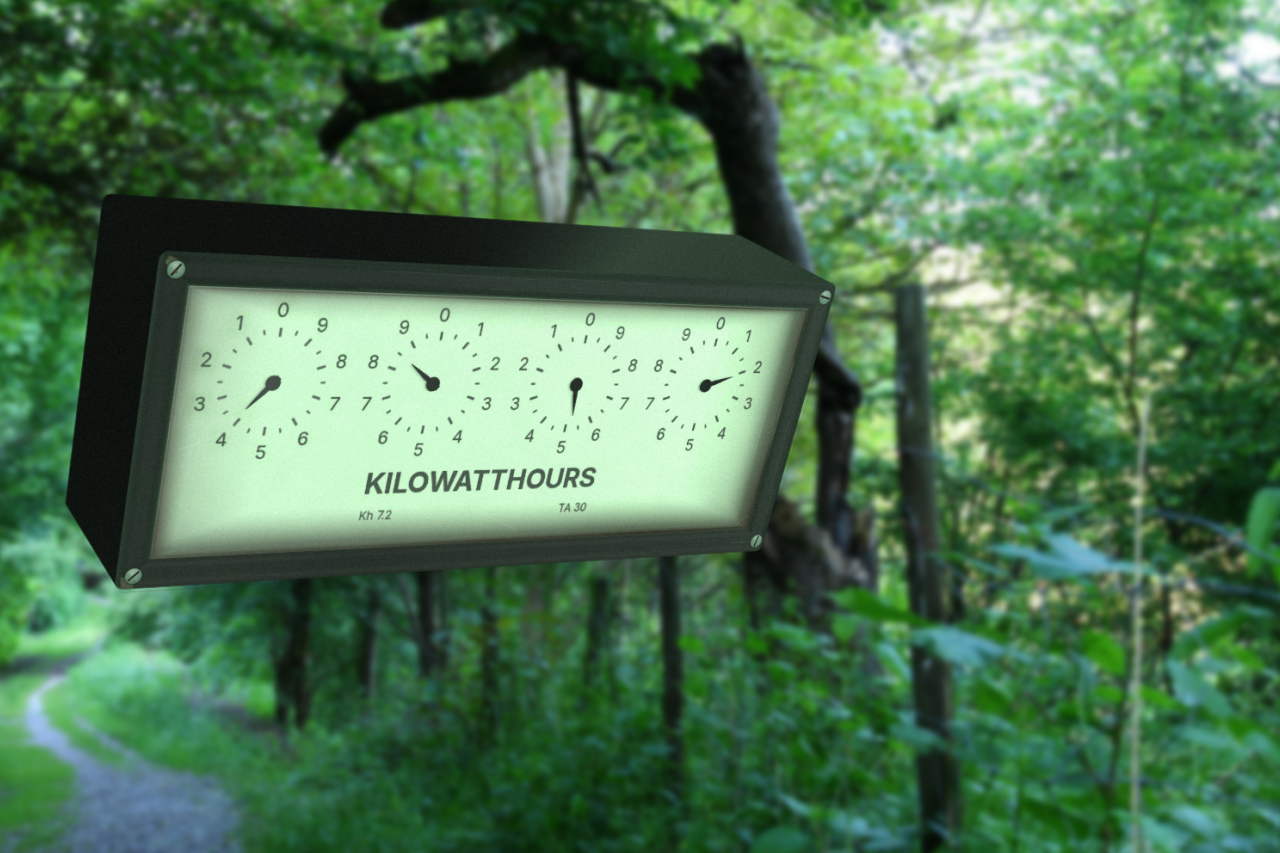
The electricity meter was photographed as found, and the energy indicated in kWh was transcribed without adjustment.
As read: 3852 kWh
